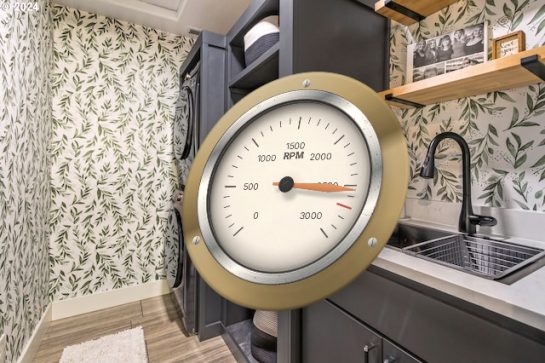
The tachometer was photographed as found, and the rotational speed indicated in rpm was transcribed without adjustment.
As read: 2550 rpm
